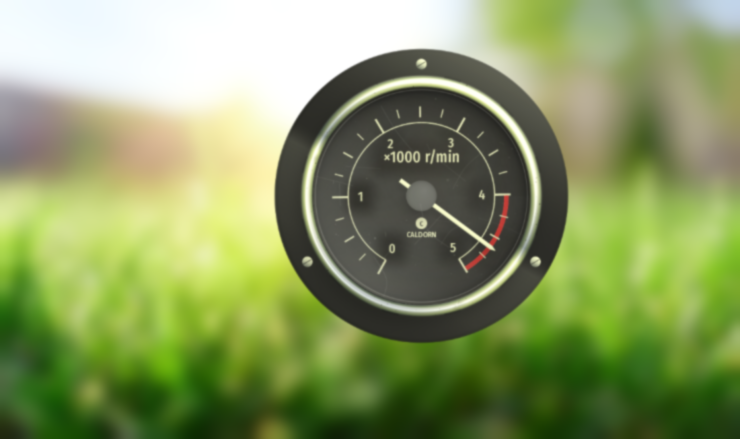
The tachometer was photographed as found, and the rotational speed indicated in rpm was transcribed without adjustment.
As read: 4625 rpm
